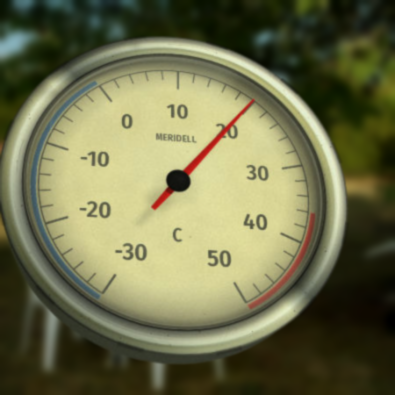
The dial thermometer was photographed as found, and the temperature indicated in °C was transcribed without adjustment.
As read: 20 °C
